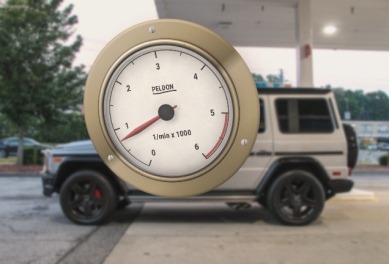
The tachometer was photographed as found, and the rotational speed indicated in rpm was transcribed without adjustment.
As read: 750 rpm
